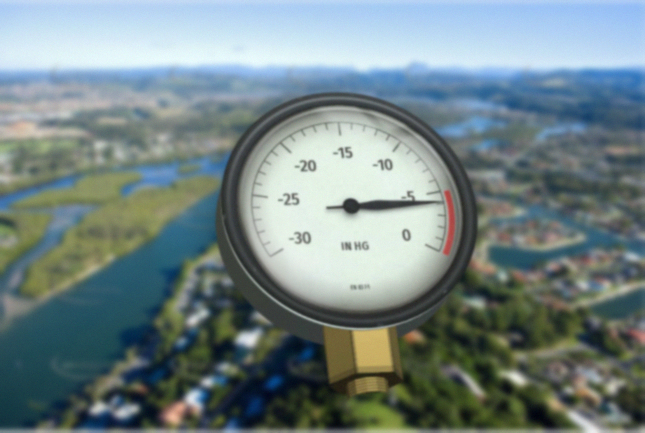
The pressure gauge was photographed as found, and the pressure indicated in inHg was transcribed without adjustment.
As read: -4 inHg
